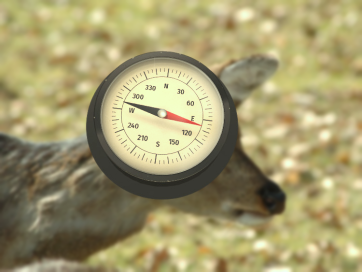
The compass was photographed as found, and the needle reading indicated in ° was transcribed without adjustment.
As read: 100 °
